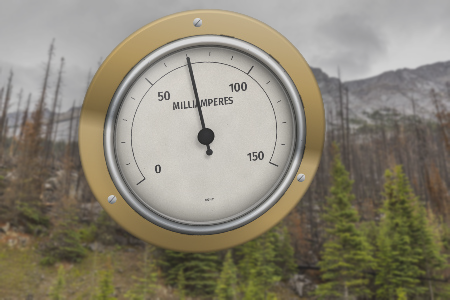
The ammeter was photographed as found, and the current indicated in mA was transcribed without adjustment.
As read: 70 mA
